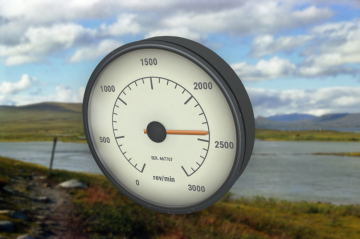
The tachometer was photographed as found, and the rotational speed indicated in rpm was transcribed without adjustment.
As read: 2400 rpm
